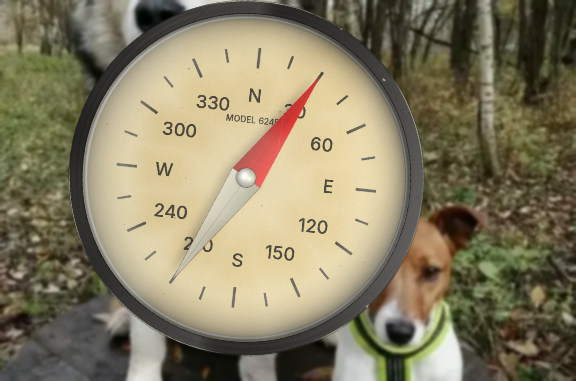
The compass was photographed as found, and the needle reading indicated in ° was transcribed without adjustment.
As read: 30 °
